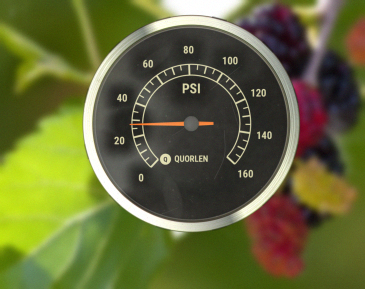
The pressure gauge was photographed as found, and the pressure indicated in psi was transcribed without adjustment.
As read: 27.5 psi
